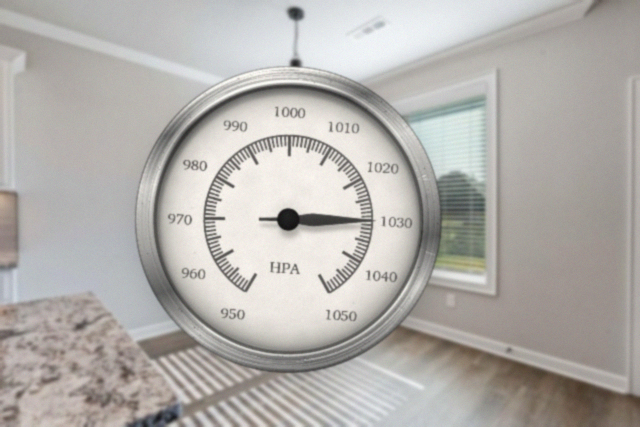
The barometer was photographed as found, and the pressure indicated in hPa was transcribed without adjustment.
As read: 1030 hPa
